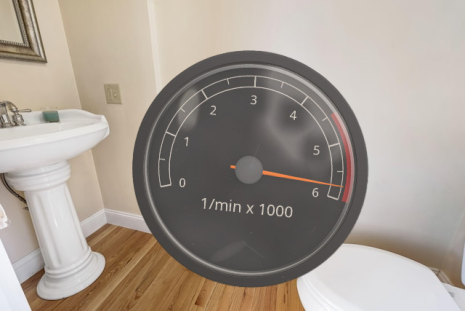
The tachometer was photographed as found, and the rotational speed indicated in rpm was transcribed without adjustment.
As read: 5750 rpm
